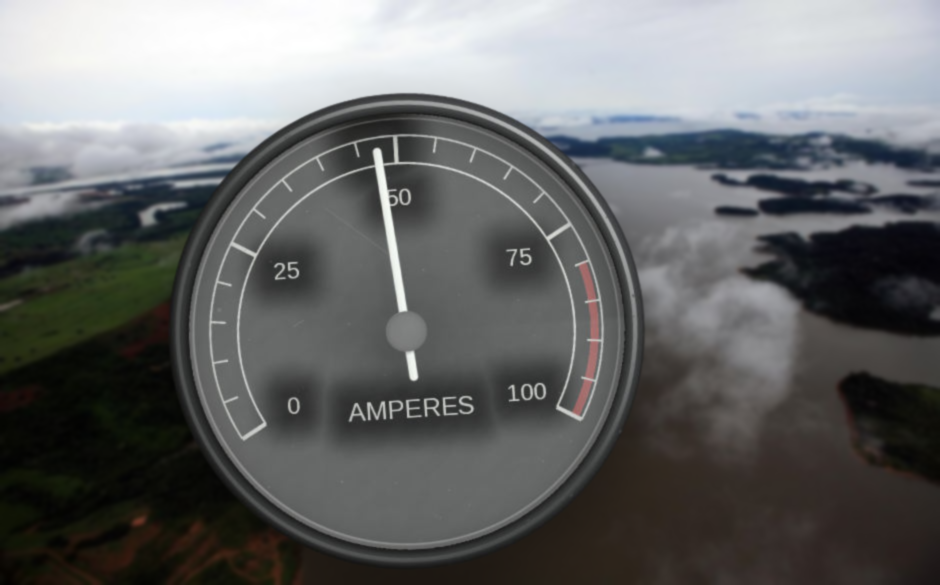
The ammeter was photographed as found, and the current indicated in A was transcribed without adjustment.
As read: 47.5 A
